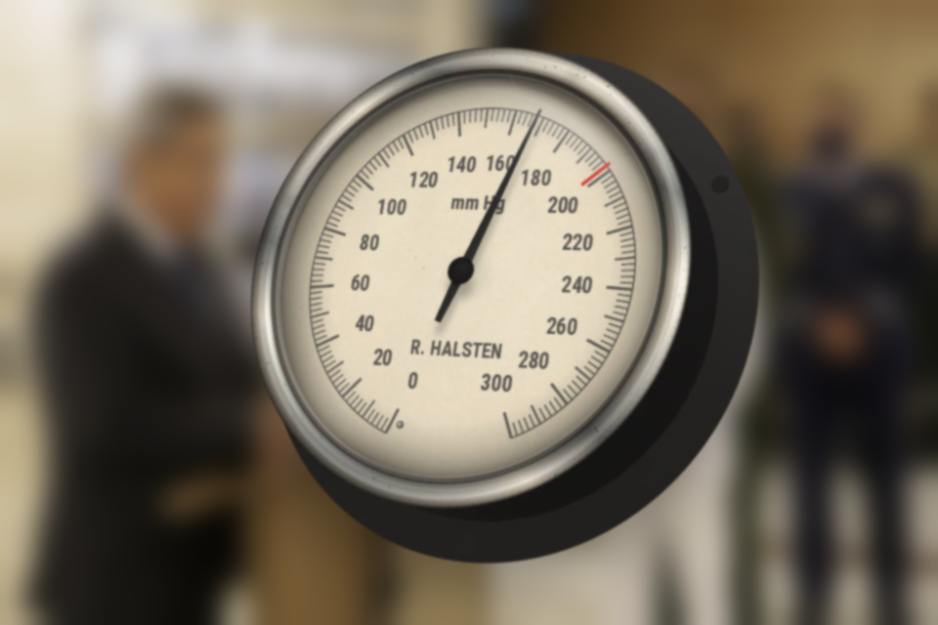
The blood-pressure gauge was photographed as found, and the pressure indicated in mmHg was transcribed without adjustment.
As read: 170 mmHg
